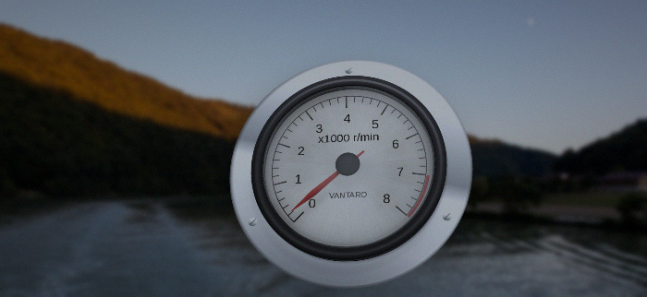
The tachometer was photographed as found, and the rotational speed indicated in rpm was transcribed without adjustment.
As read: 200 rpm
